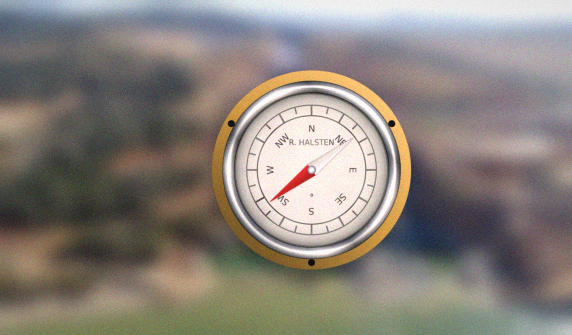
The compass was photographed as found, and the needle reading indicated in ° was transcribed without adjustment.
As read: 232.5 °
